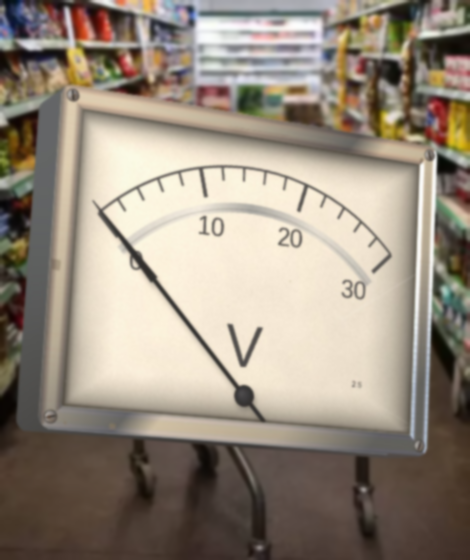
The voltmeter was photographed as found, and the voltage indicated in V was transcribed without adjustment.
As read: 0 V
